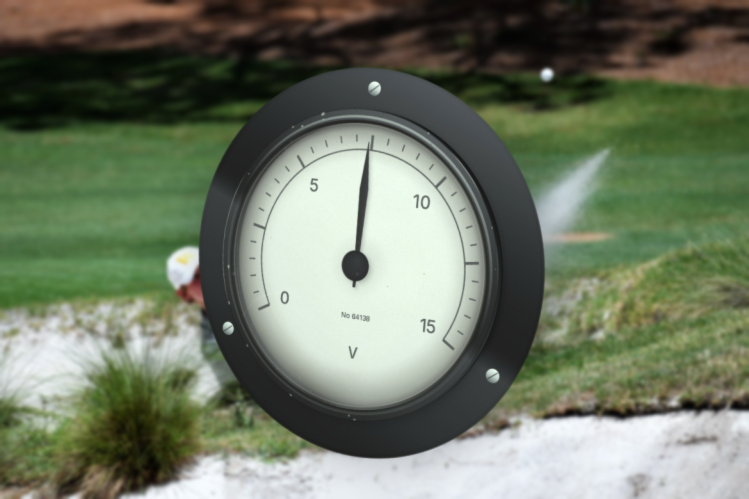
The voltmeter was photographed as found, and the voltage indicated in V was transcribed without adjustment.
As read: 7.5 V
